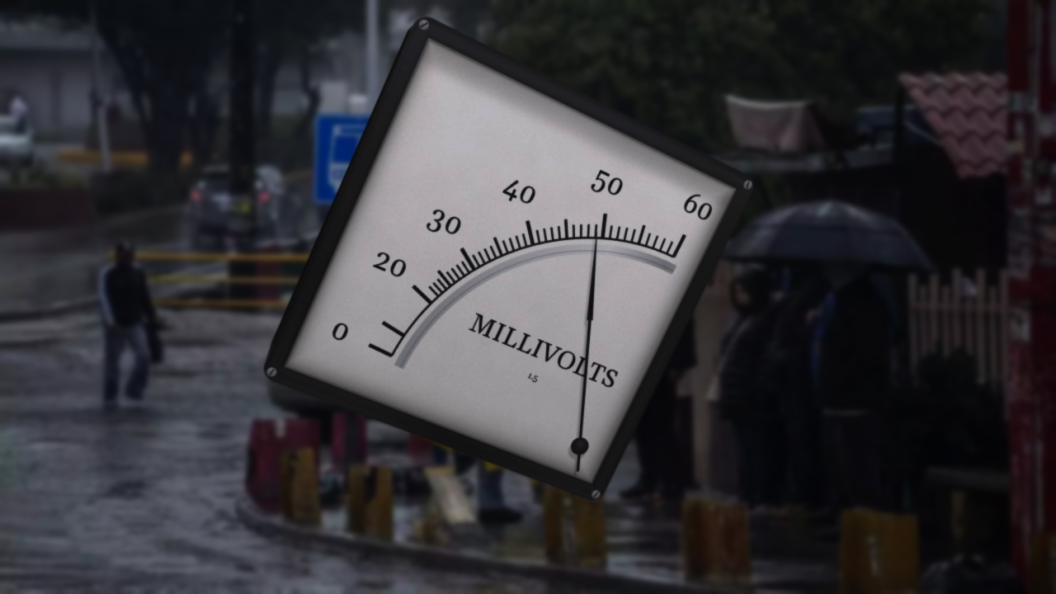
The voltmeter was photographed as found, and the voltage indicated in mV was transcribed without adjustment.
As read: 49 mV
